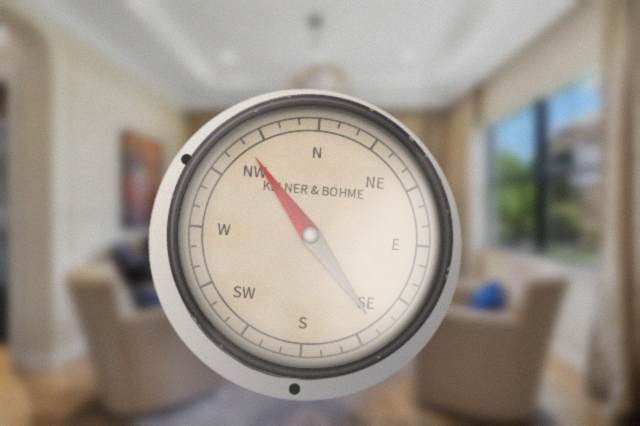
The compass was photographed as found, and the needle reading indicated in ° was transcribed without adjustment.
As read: 320 °
